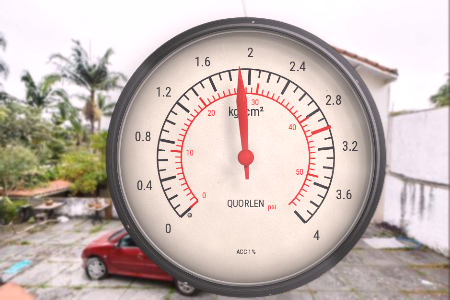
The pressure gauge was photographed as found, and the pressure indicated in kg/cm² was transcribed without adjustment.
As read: 1.9 kg/cm²
